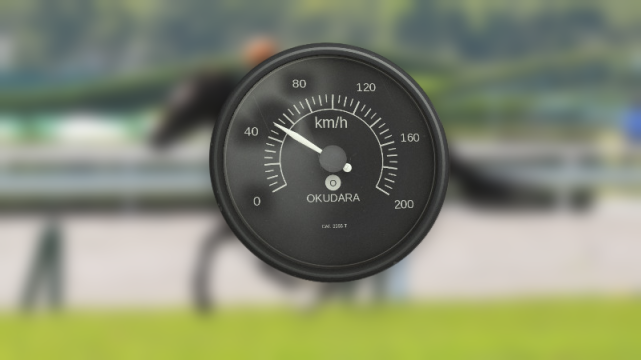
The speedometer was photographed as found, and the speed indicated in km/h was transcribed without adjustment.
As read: 50 km/h
